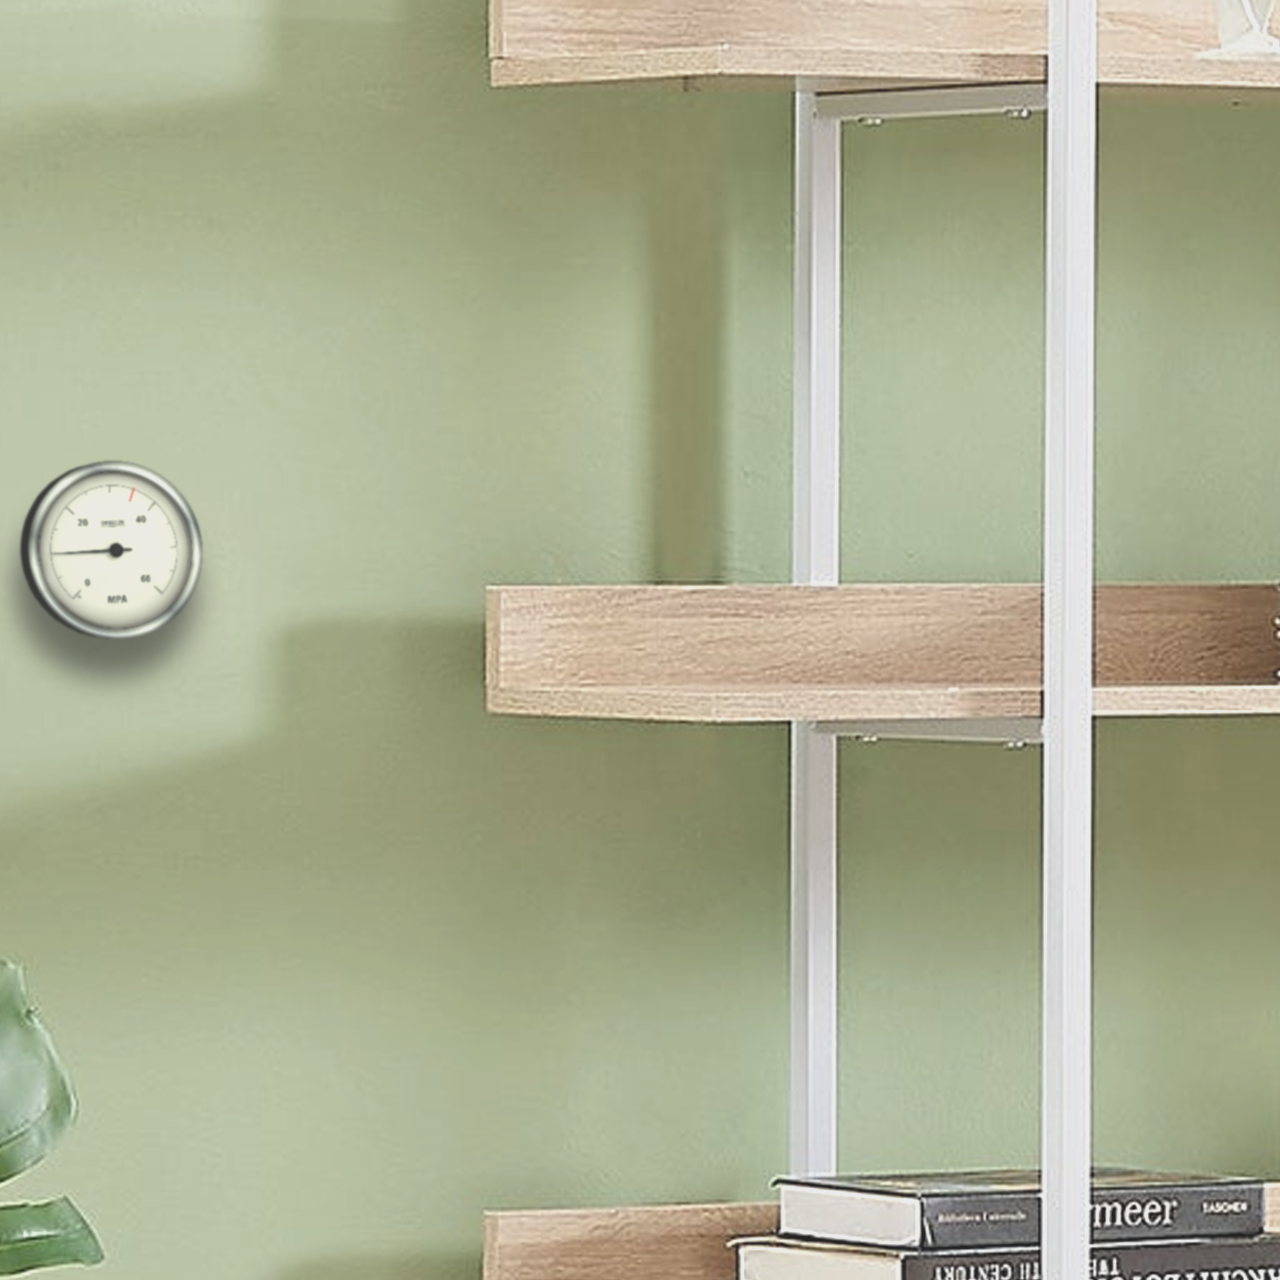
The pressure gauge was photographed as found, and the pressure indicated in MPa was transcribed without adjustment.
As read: 10 MPa
